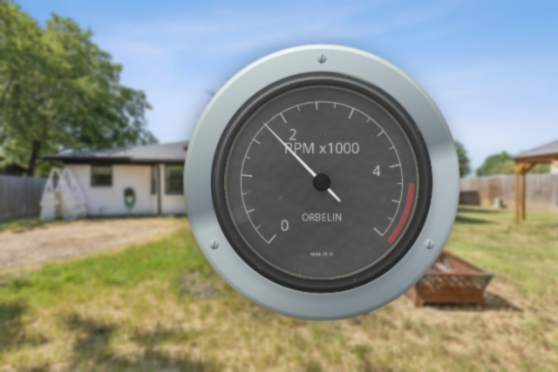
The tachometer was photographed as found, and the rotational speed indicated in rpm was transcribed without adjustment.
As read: 1750 rpm
